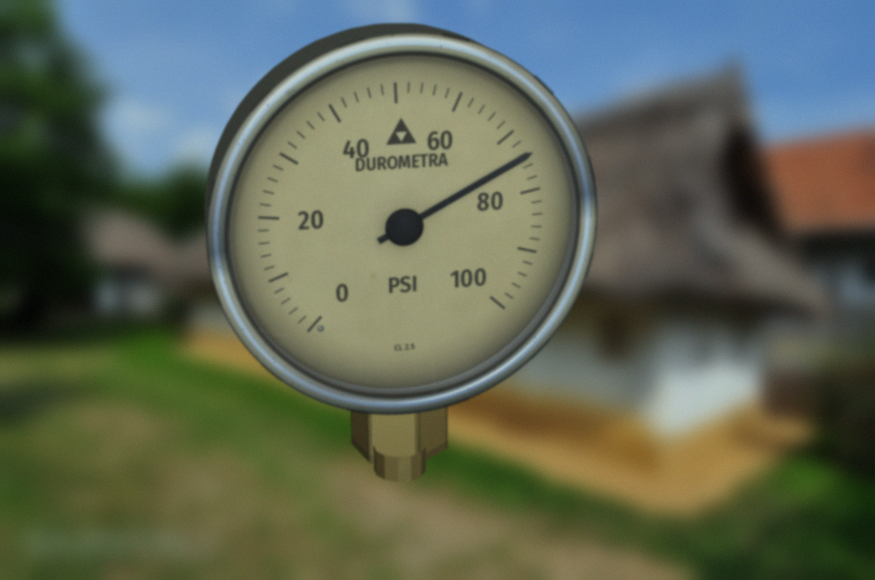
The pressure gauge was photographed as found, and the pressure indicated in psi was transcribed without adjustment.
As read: 74 psi
